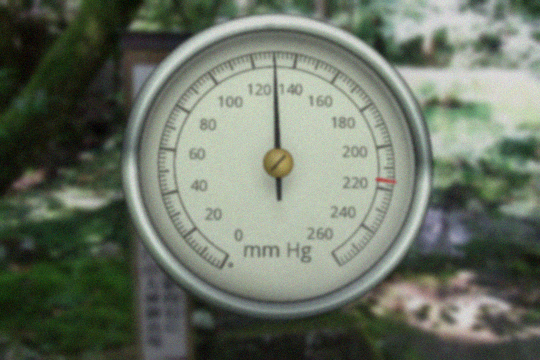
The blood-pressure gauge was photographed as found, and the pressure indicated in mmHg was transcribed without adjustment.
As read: 130 mmHg
